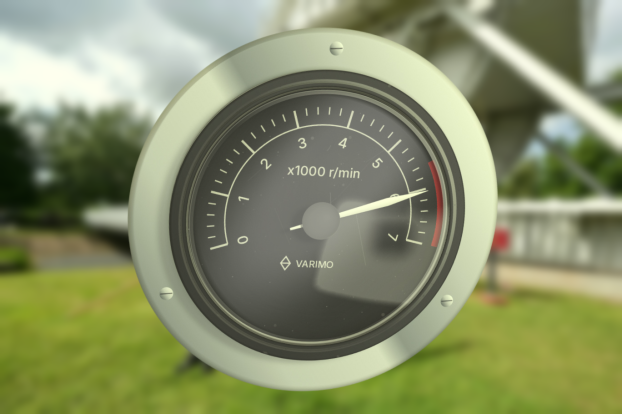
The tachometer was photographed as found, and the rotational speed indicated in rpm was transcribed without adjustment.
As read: 6000 rpm
